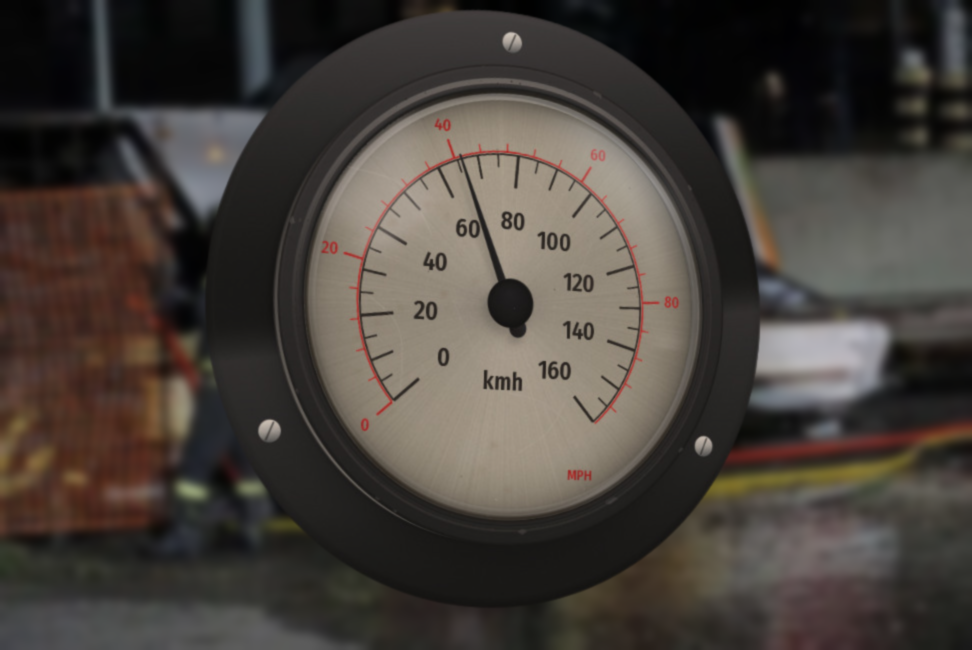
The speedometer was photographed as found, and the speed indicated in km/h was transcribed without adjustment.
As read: 65 km/h
